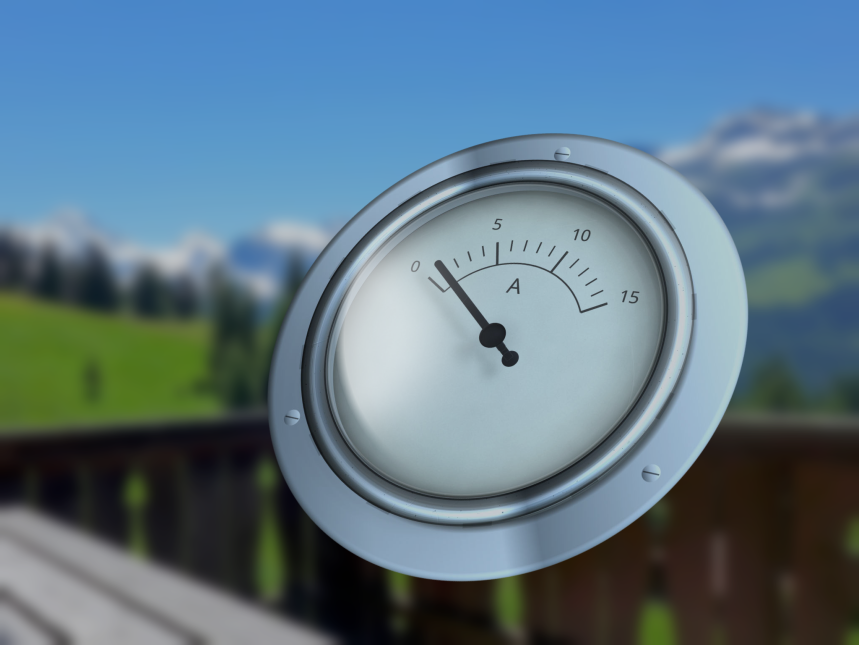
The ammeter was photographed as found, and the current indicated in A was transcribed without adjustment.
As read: 1 A
